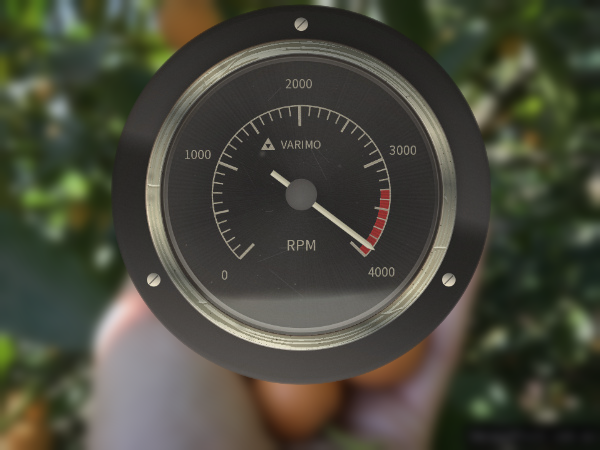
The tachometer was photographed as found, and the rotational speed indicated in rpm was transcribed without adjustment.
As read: 3900 rpm
